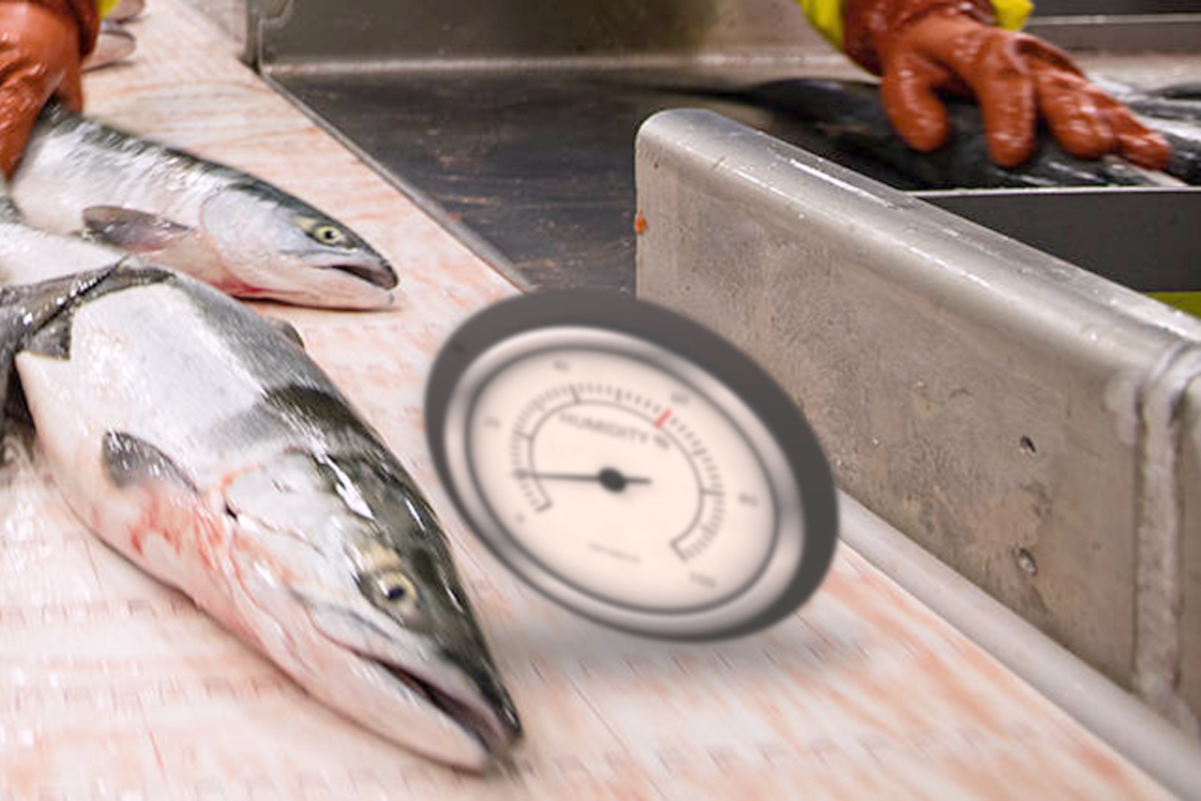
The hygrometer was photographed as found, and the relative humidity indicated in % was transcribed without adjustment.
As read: 10 %
